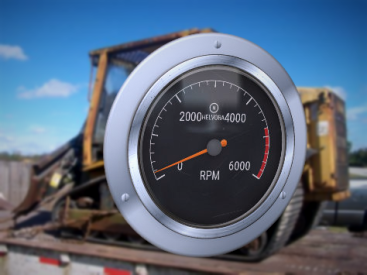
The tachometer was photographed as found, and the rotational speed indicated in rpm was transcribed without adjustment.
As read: 200 rpm
